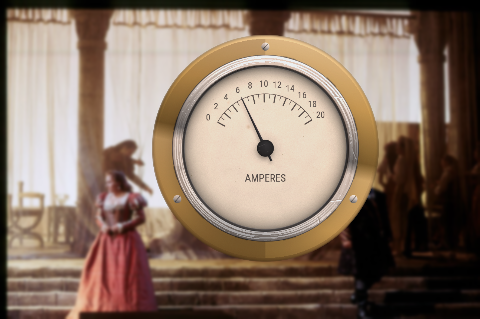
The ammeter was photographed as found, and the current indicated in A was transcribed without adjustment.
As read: 6 A
